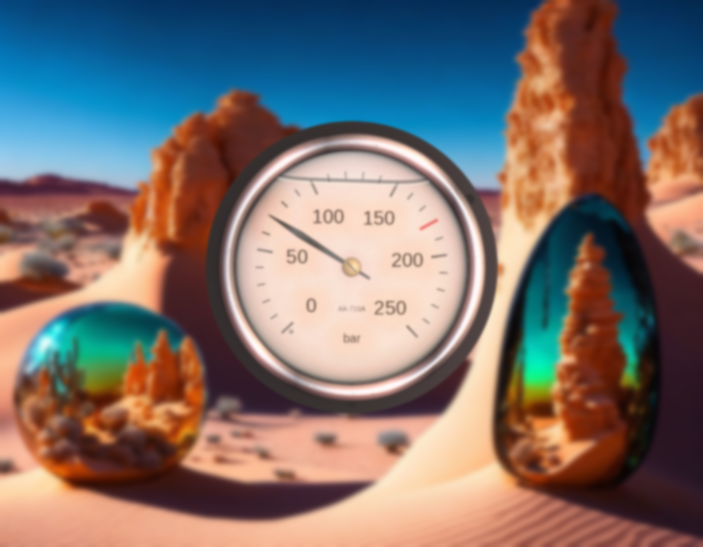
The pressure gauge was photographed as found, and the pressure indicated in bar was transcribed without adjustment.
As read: 70 bar
